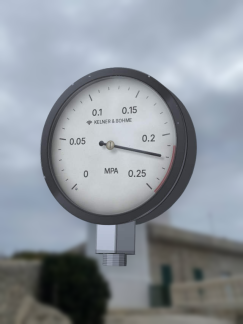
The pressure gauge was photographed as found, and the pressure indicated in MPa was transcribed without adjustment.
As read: 0.22 MPa
